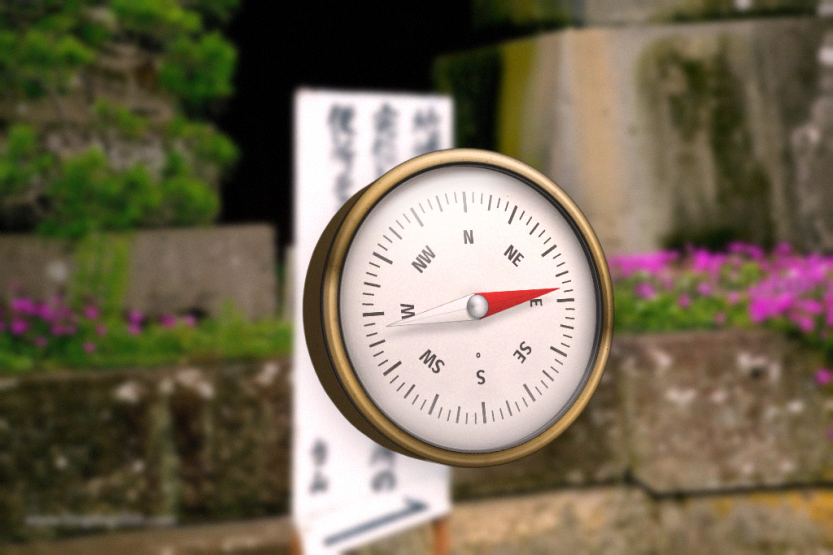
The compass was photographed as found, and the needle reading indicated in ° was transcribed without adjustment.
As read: 82.5 °
